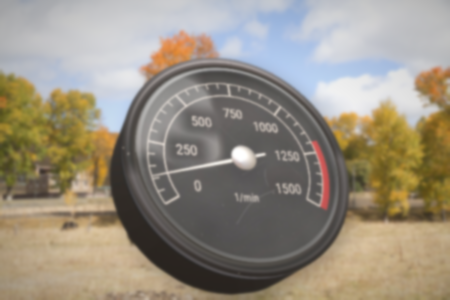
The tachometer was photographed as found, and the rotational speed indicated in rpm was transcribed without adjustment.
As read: 100 rpm
